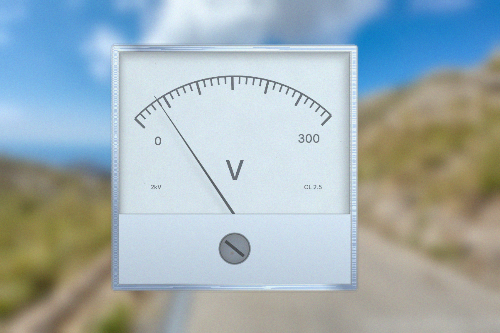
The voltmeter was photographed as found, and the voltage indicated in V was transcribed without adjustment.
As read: 40 V
